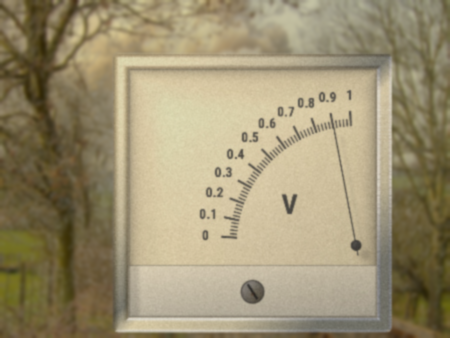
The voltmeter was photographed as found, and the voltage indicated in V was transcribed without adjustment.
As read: 0.9 V
